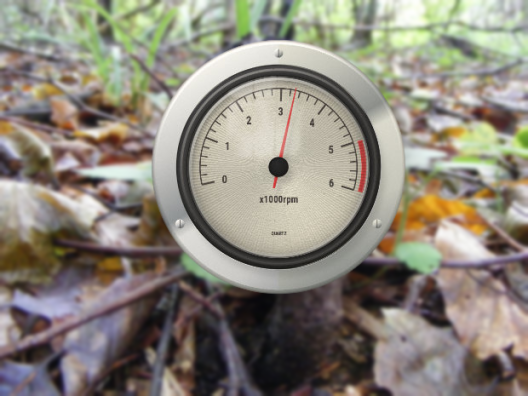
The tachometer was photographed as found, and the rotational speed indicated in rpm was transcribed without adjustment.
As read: 3300 rpm
